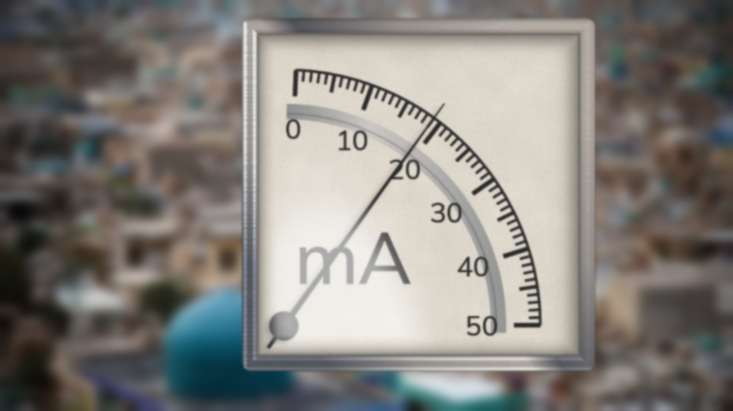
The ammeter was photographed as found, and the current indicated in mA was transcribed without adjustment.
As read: 19 mA
